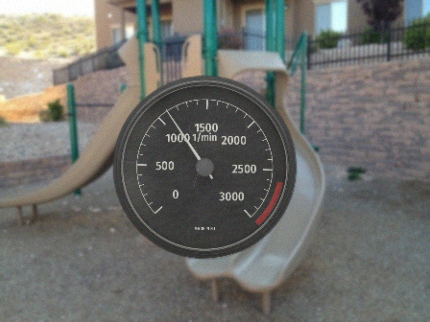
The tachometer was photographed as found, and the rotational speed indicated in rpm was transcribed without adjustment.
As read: 1100 rpm
